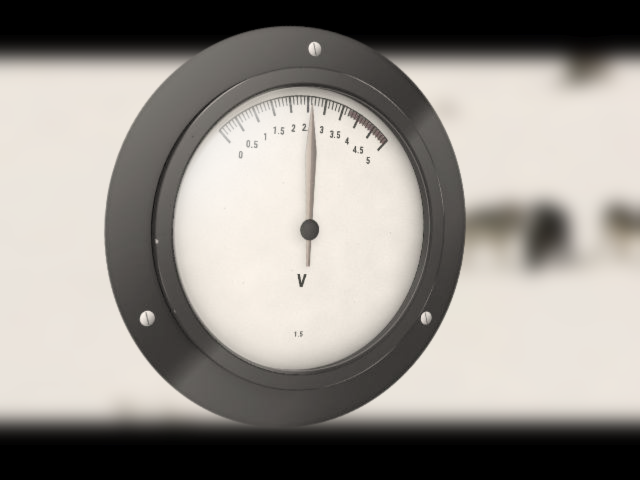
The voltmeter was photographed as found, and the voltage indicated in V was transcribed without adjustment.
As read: 2.5 V
